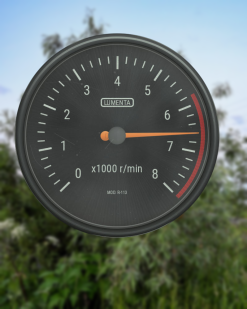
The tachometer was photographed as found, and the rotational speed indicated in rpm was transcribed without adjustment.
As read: 6600 rpm
